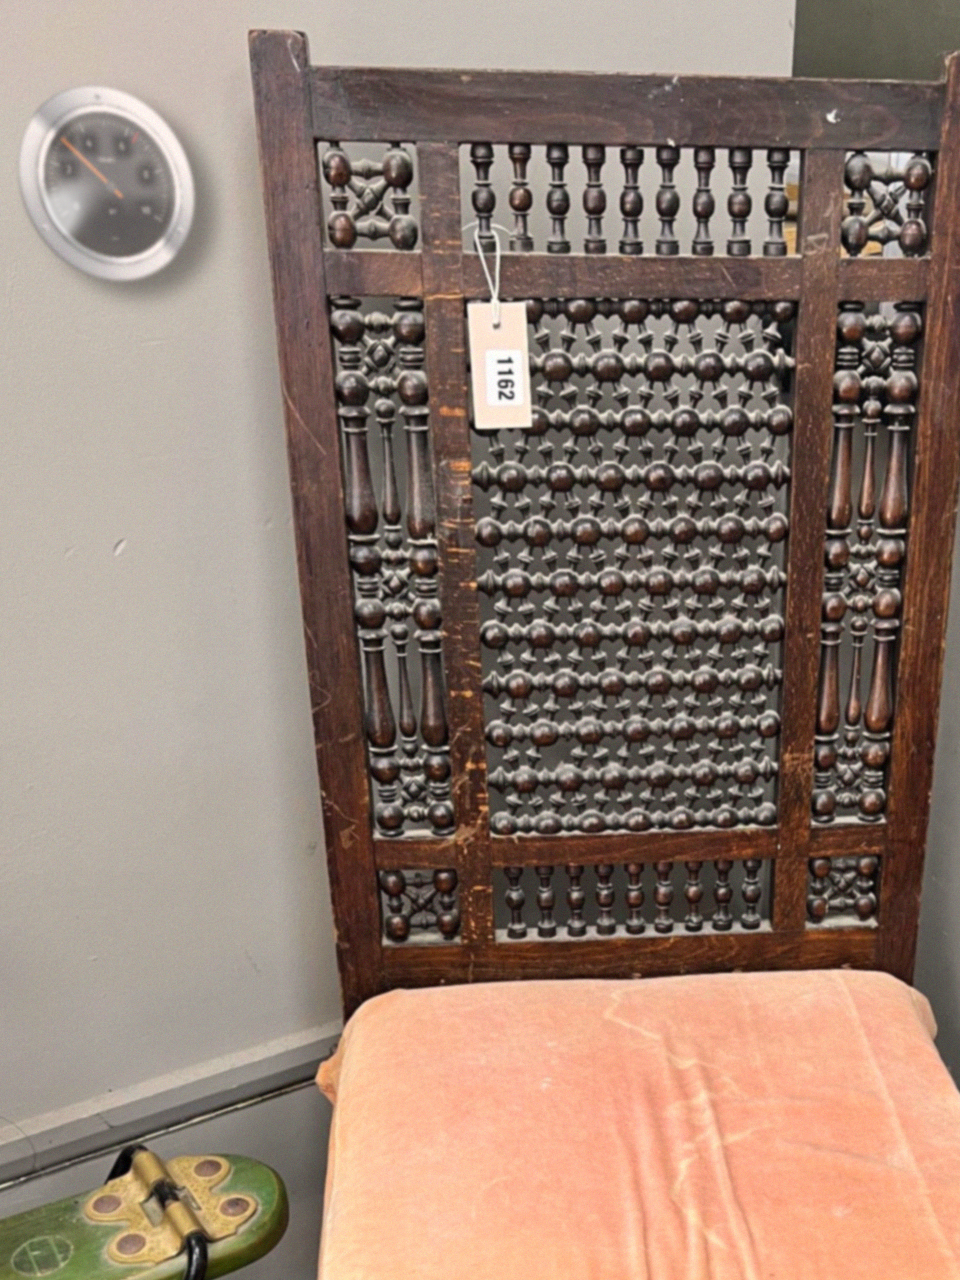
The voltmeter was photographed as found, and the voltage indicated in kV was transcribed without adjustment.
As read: 3 kV
